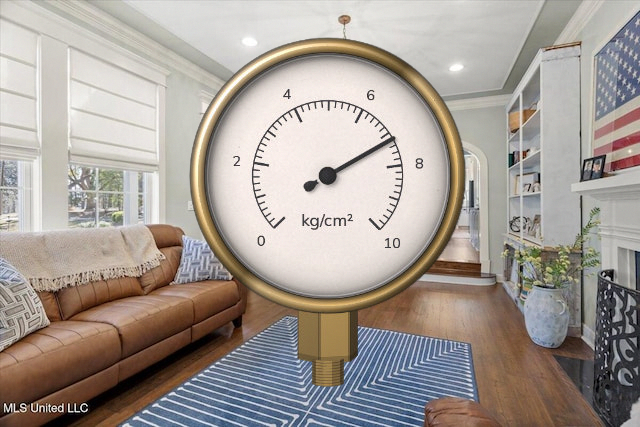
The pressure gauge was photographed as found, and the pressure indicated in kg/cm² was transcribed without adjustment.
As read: 7.2 kg/cm²
